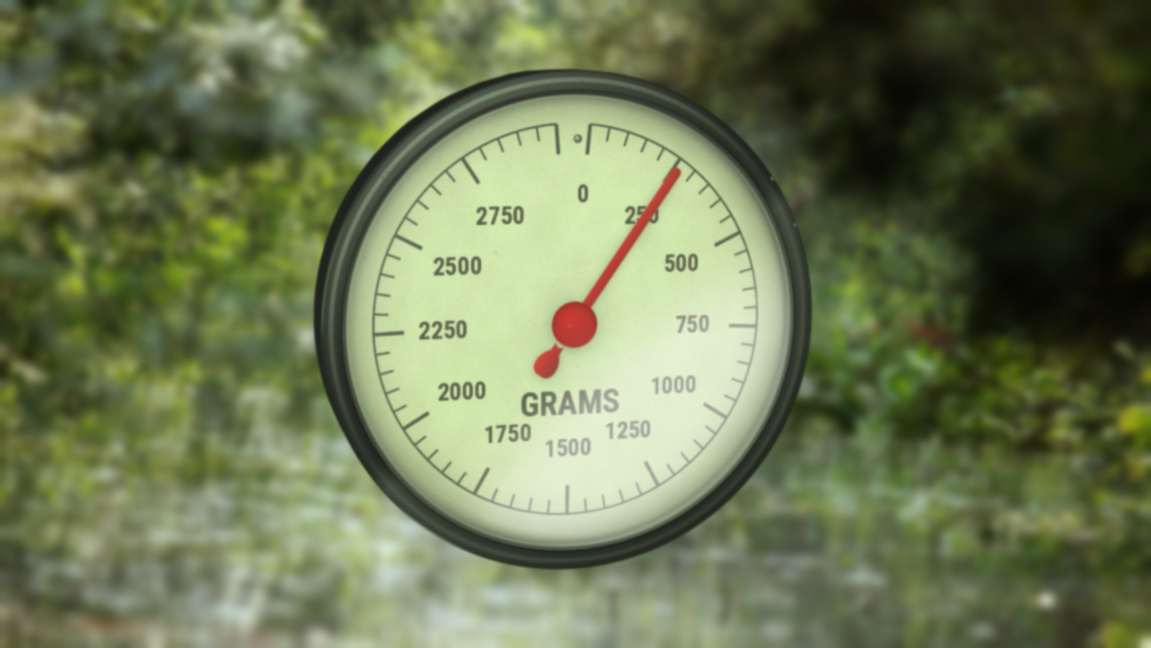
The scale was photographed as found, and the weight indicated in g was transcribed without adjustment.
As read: 250 g
